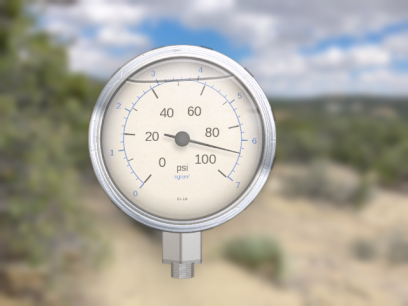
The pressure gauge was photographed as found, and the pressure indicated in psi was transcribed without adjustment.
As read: 90 psi
